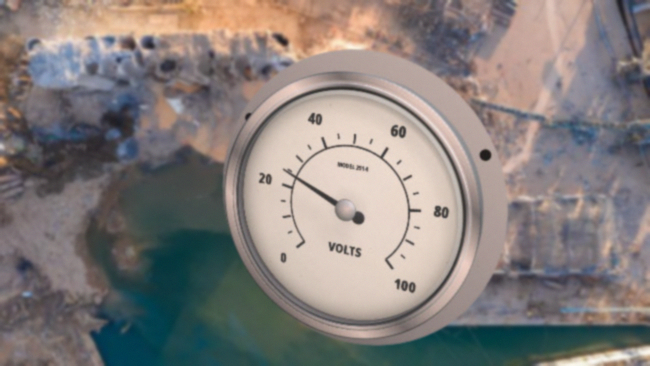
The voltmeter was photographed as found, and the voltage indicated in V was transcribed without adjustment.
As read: 25 V
